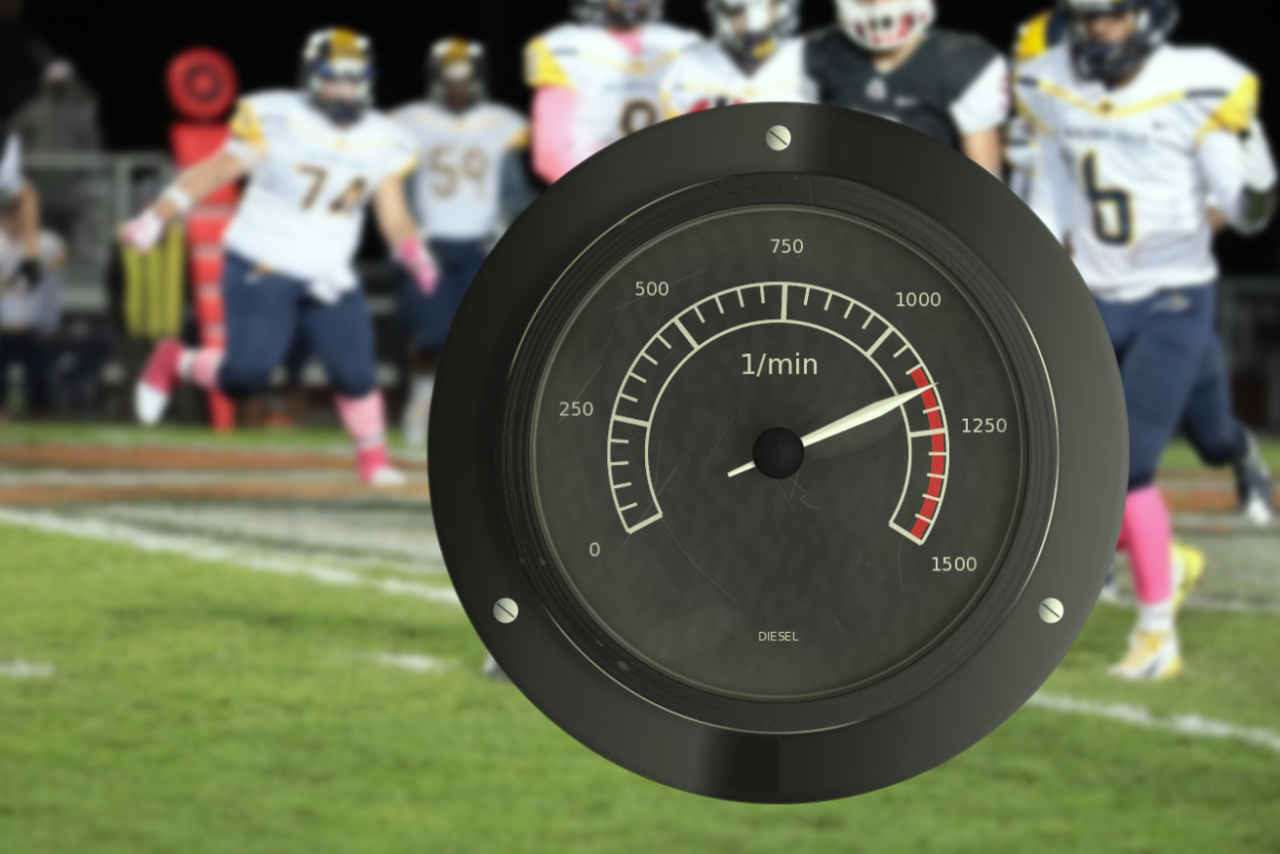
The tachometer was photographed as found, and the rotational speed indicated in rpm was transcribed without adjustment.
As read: 1150 rpm
